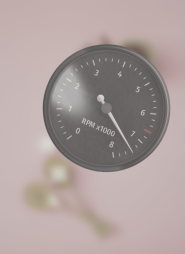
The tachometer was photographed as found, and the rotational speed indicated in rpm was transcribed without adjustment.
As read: 7400 rpm
